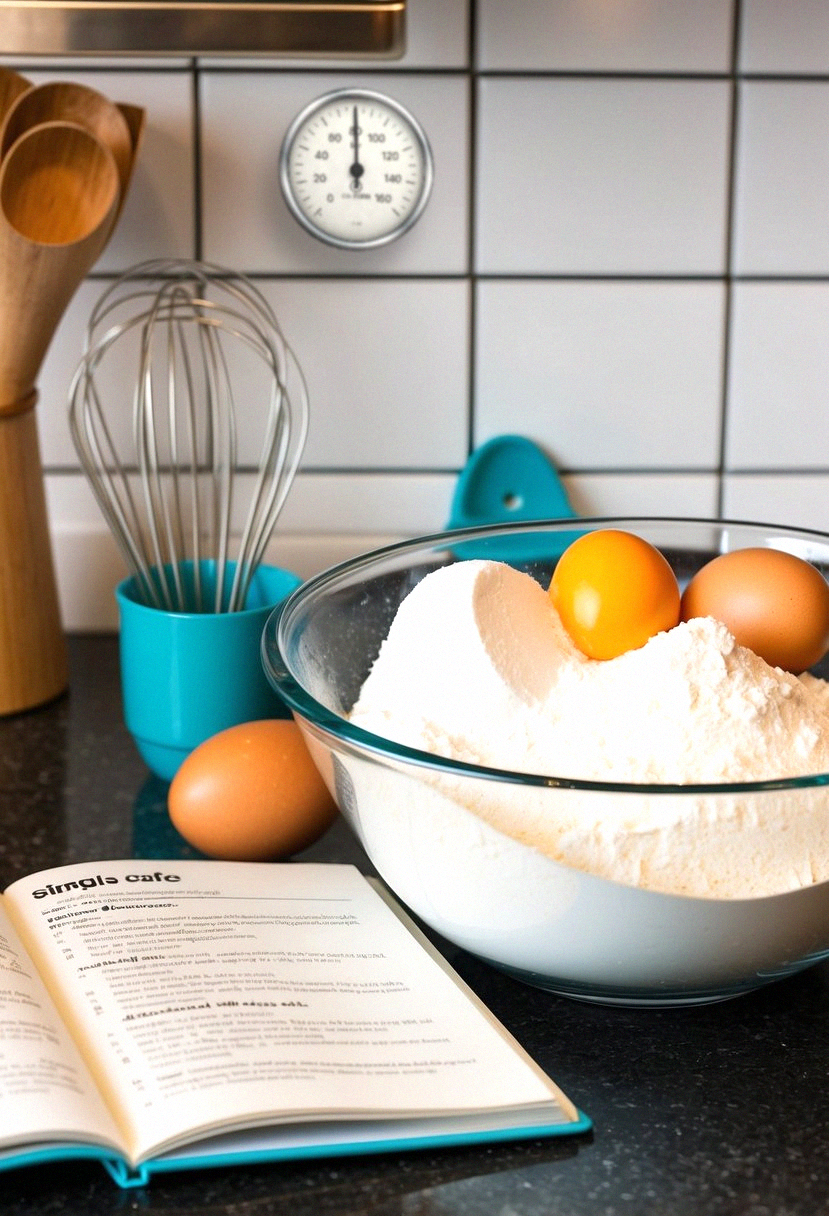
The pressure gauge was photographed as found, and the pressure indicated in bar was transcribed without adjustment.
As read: 80 bar
